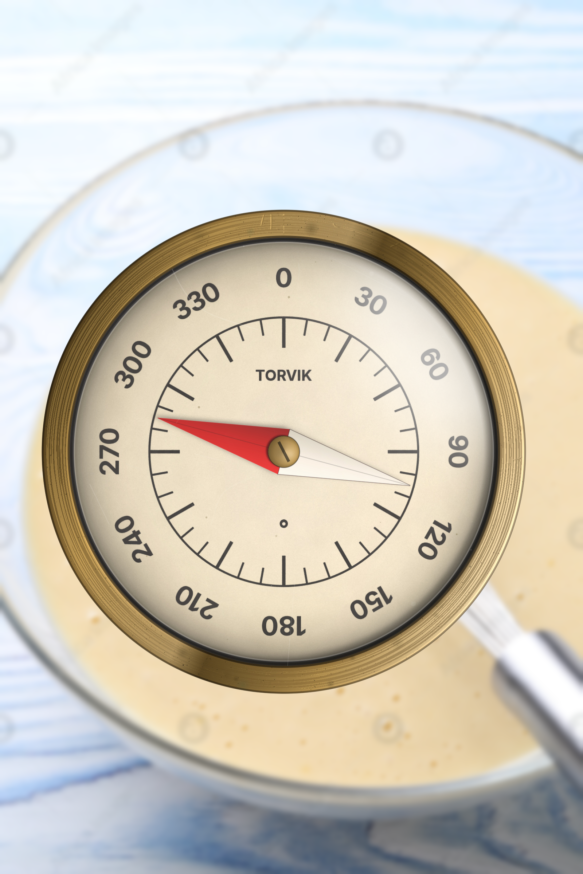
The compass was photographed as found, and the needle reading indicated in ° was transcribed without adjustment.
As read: 285 °
